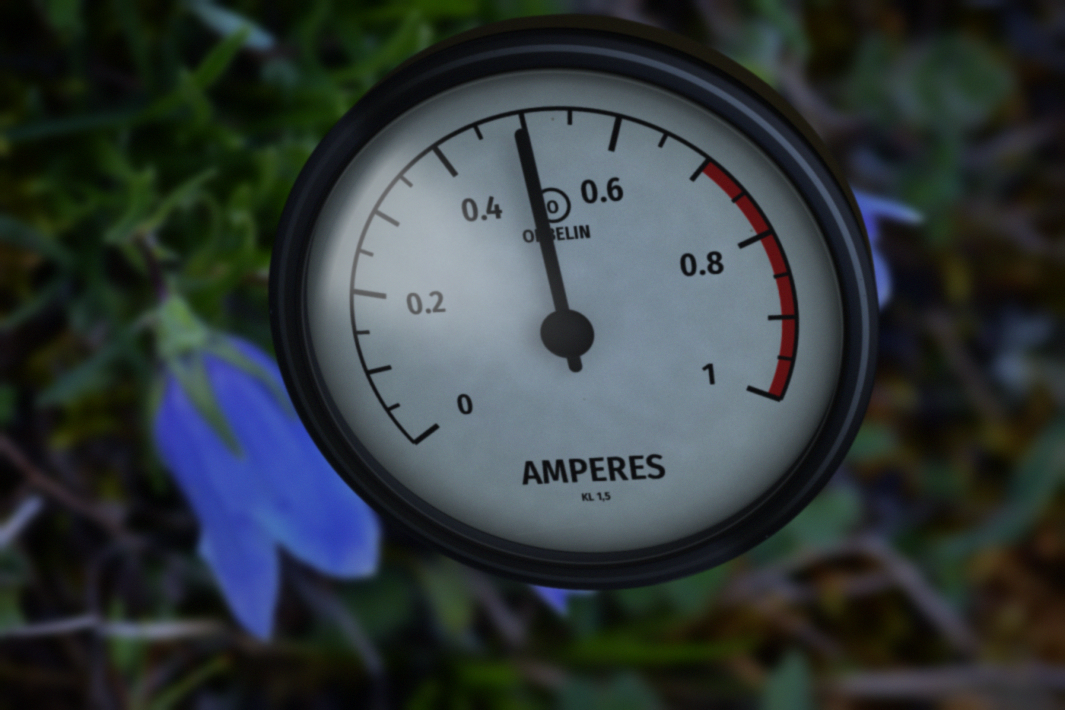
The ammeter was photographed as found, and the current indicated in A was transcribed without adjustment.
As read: 0.5 A
